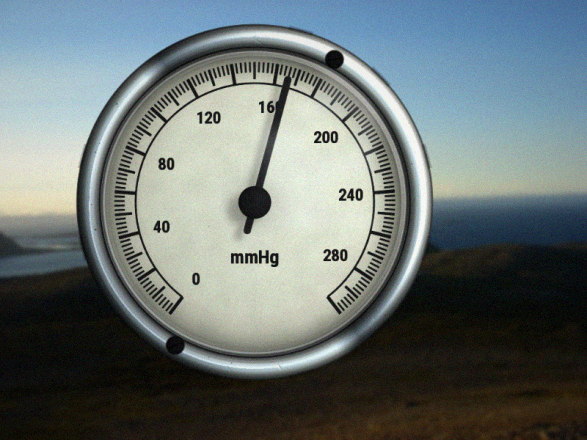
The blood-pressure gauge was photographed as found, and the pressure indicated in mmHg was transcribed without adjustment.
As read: 166 mmHg
